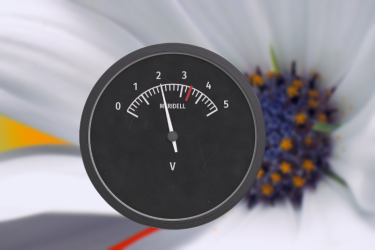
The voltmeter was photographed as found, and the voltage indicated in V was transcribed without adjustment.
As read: 2 V
